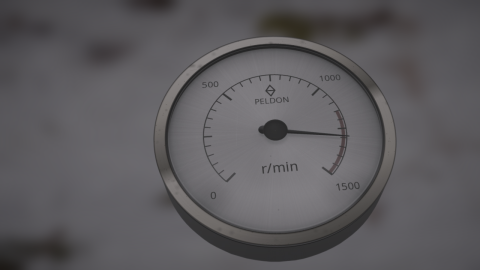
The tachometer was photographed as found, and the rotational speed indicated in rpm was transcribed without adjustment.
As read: 1300 rpm
